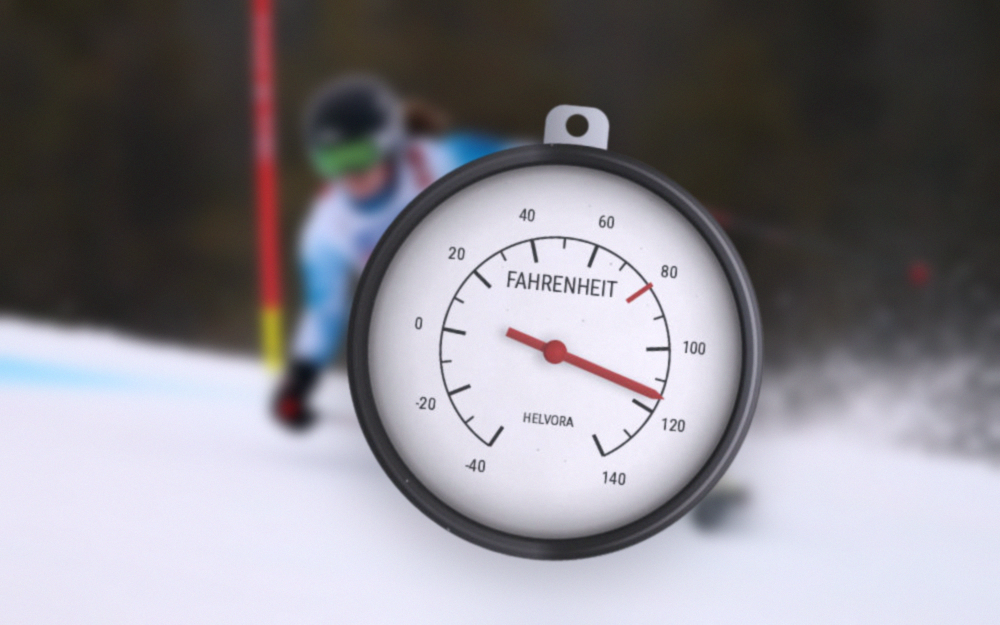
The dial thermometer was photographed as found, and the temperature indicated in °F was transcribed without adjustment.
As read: 115 °F
